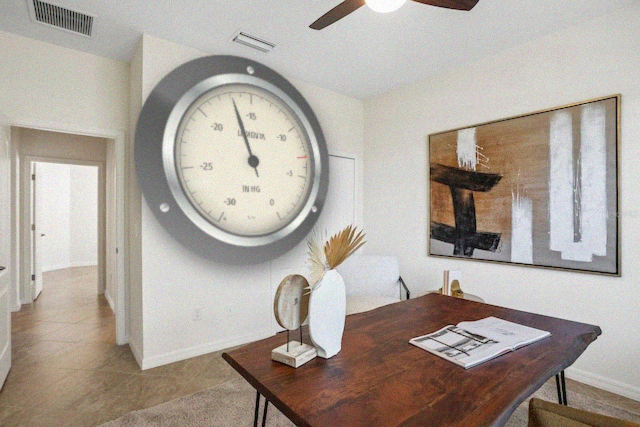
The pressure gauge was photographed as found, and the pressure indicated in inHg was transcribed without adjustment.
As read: -17 inHg
